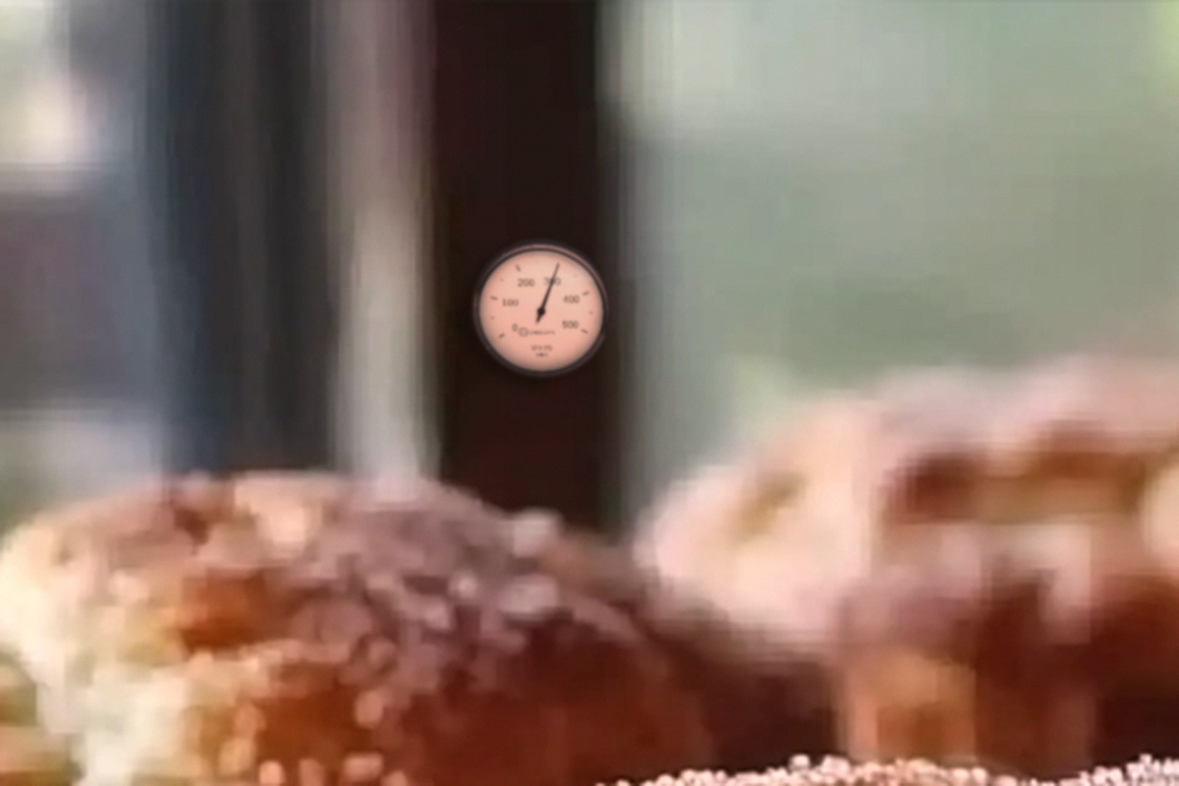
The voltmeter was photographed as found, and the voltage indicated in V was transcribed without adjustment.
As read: 300 V
